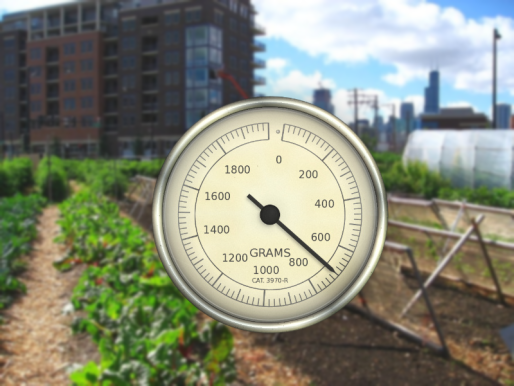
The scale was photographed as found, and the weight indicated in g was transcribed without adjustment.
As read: 700 g
